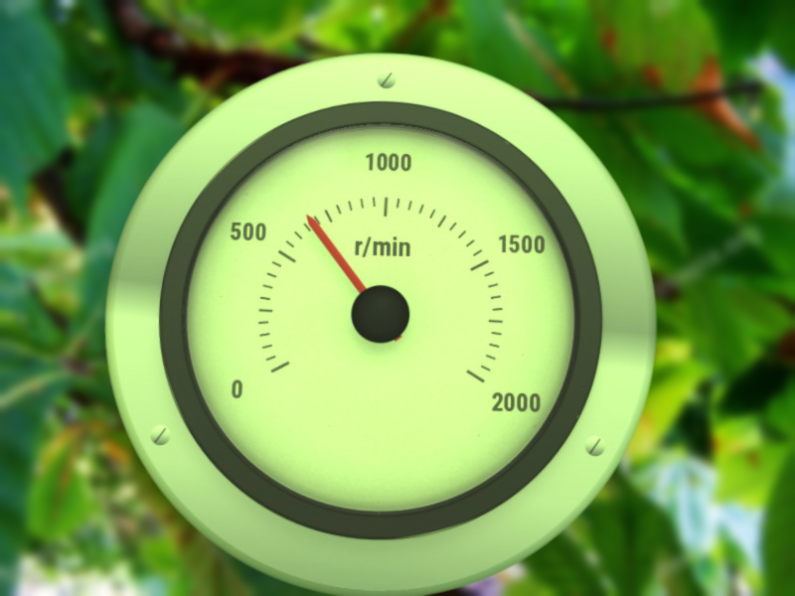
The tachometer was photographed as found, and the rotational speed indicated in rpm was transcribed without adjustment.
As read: 675 rpm
